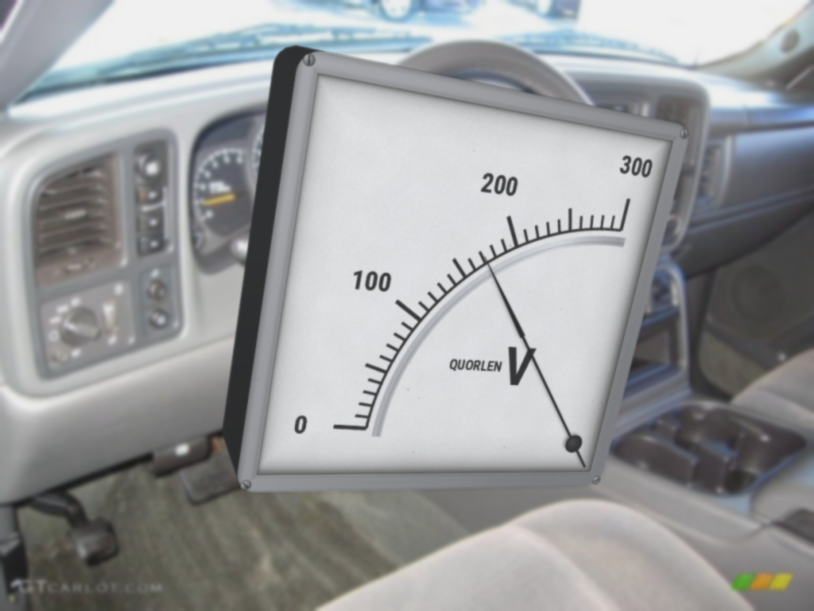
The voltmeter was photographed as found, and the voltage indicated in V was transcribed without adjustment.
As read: 170 V
